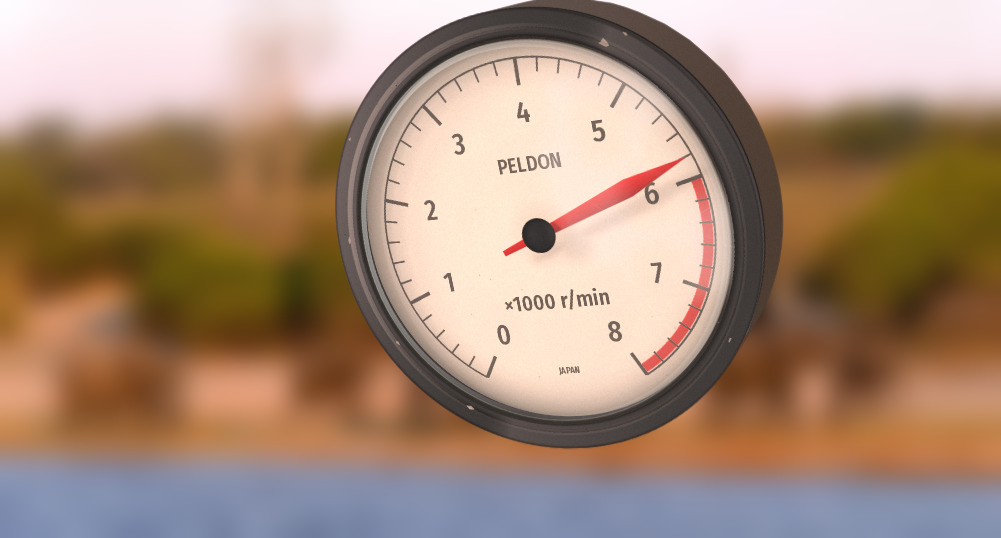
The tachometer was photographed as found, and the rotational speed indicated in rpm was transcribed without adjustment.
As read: 5800 rpm
